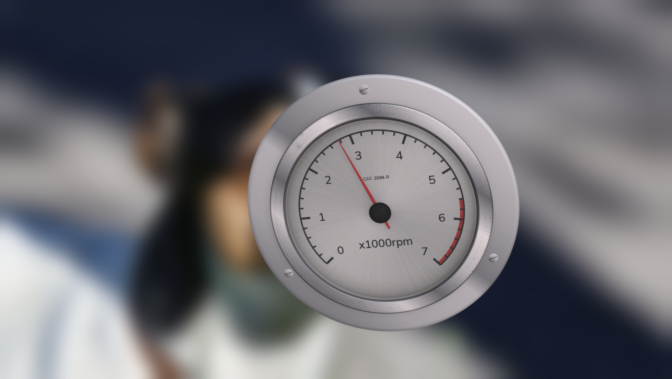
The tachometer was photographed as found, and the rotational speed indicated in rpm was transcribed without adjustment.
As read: 2800 rpm
